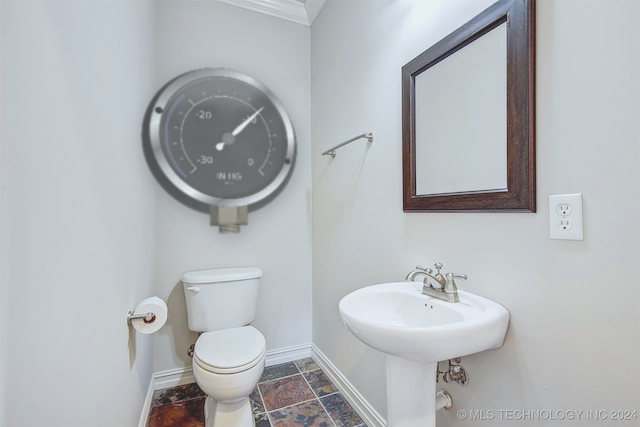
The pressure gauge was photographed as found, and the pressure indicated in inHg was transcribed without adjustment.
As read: -10 inHg
